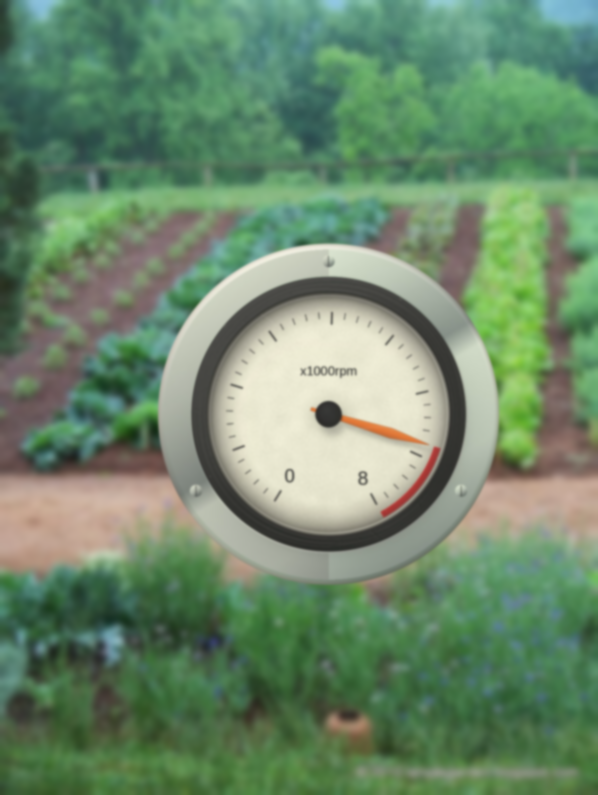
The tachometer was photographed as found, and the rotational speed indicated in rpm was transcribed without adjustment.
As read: 6800 rpm
